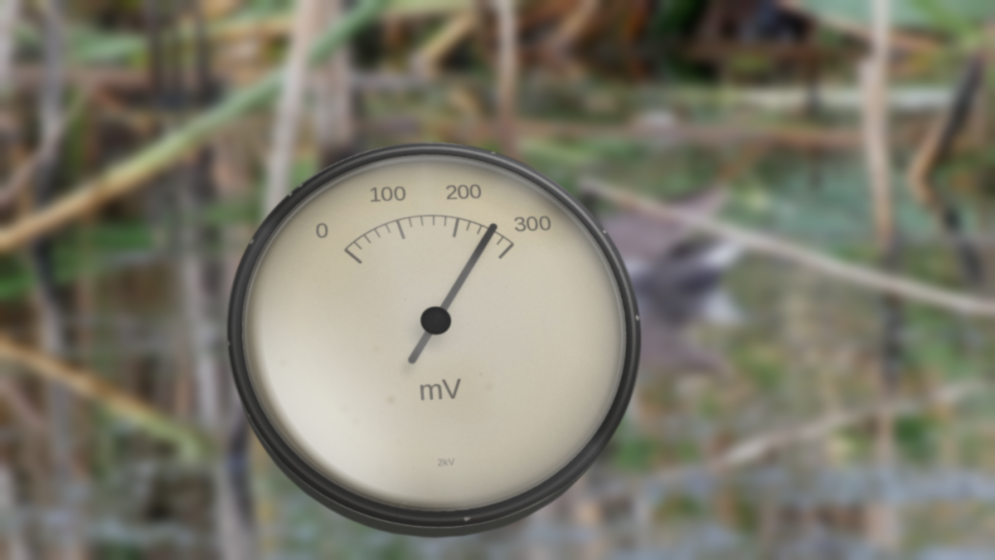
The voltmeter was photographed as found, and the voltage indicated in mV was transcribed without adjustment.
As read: 260 mV
